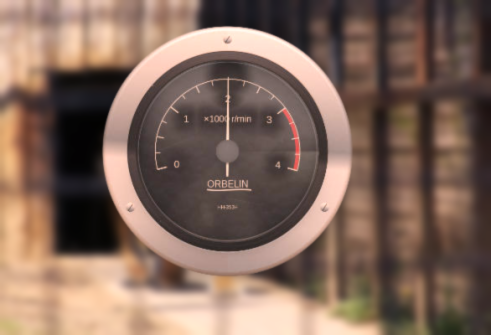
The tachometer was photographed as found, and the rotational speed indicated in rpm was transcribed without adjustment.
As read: 2000 rpm
